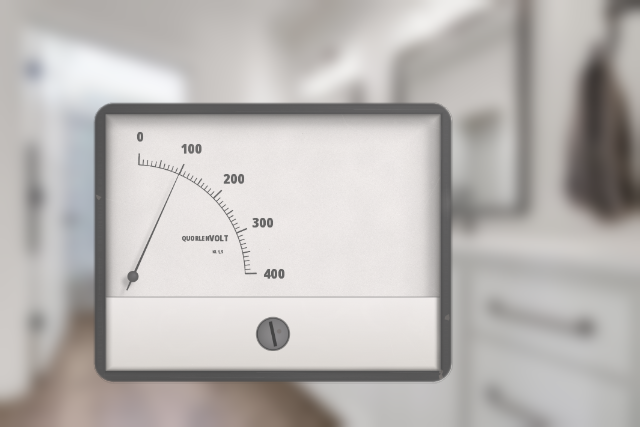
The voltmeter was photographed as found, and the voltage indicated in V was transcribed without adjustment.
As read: 100 V
